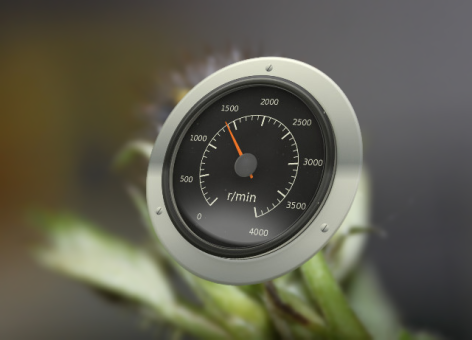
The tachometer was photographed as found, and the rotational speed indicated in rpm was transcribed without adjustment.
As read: 1400 rpm
